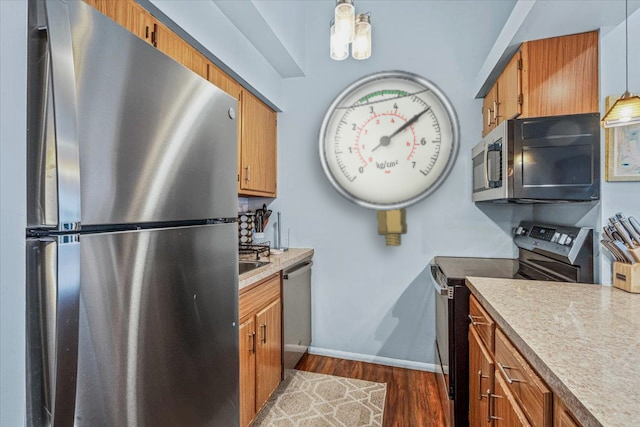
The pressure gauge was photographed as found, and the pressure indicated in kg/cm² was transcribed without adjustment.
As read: 5 kg/cm²
